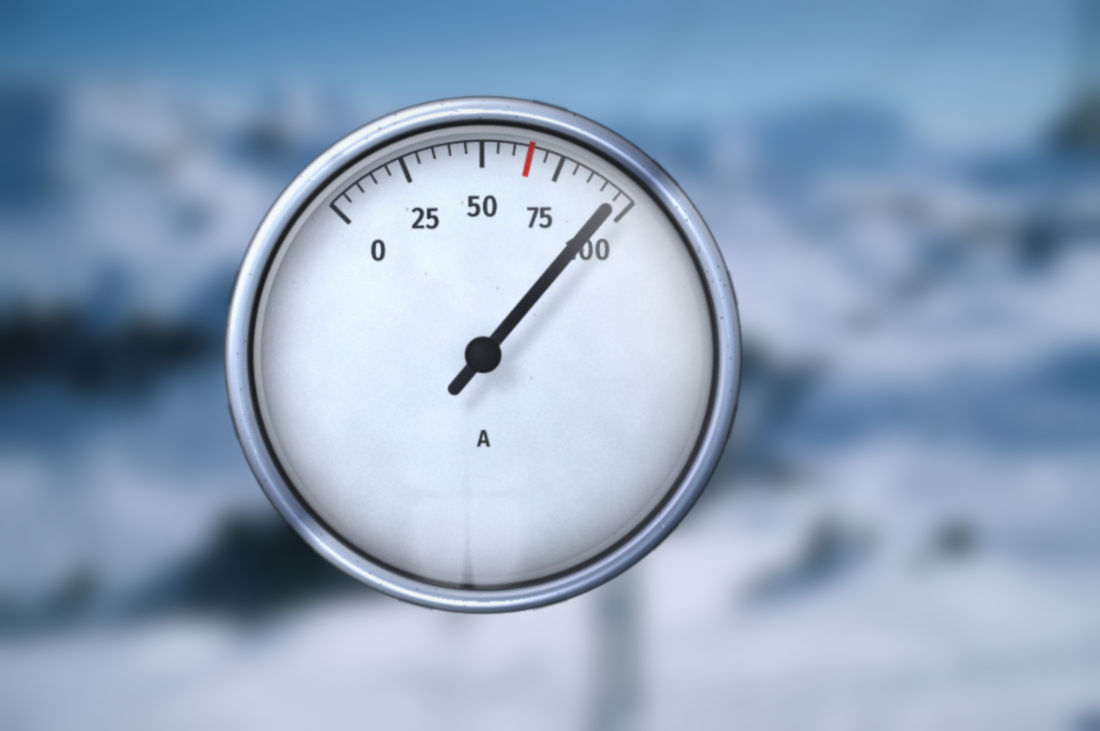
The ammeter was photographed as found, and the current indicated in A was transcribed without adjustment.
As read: 95 A
